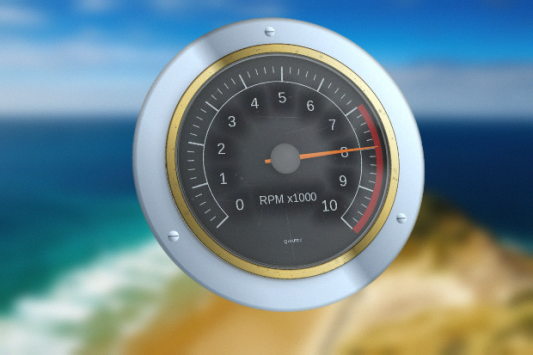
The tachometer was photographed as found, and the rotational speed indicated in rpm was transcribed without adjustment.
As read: 8000 rpm
